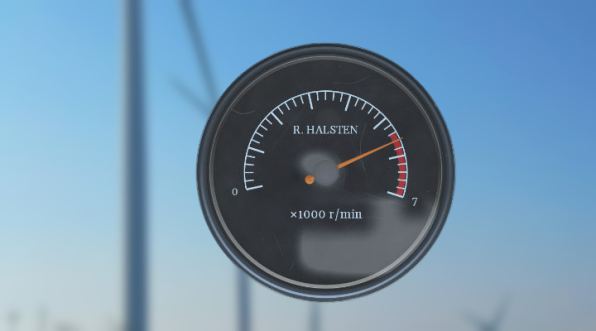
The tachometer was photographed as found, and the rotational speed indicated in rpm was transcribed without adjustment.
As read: 5600 rpm
